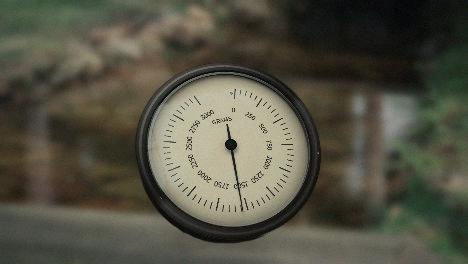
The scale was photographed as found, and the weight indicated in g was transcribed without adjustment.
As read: 1550 g
